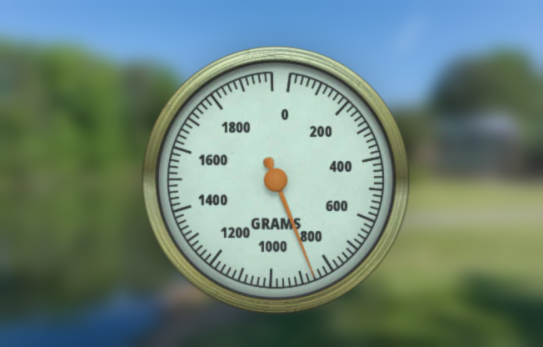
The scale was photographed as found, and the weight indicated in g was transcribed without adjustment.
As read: 860 g
